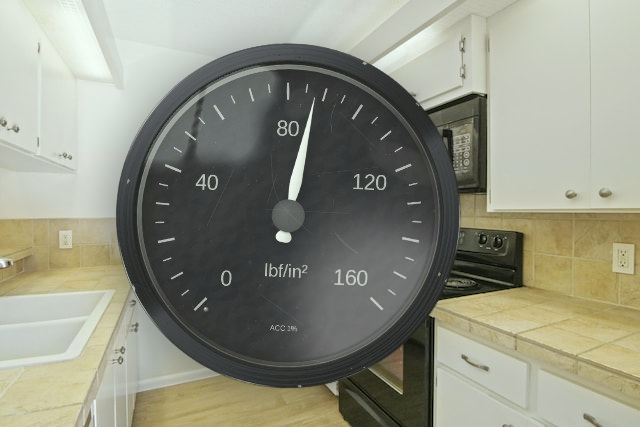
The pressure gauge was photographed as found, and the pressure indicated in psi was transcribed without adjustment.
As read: 87.5 psi
